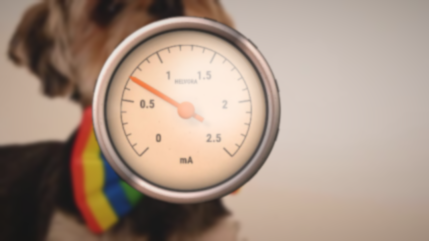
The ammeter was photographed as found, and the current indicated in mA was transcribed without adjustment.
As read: 0.7 mA
